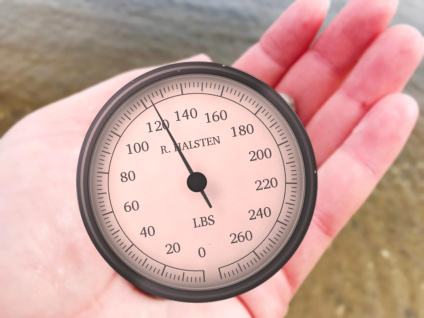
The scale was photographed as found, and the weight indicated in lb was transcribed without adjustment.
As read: 124 lb
